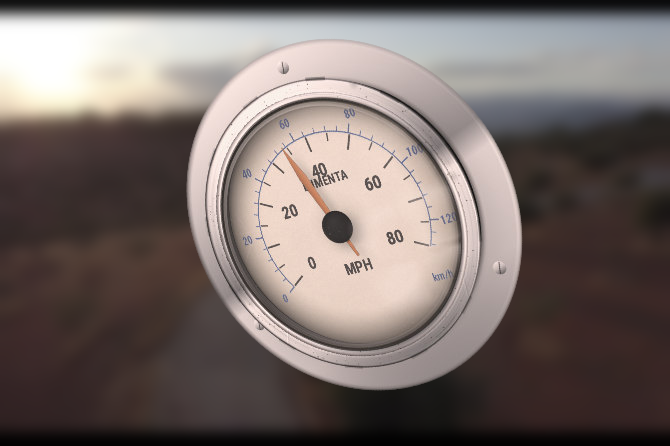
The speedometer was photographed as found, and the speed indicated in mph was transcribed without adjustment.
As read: 35 mph
